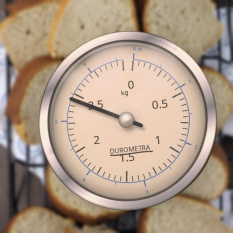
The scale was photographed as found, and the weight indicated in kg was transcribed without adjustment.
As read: 2.45 kg
